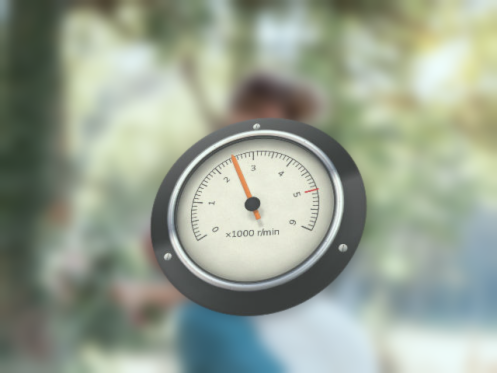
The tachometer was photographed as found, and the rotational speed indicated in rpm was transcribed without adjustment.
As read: 2500 rpm
